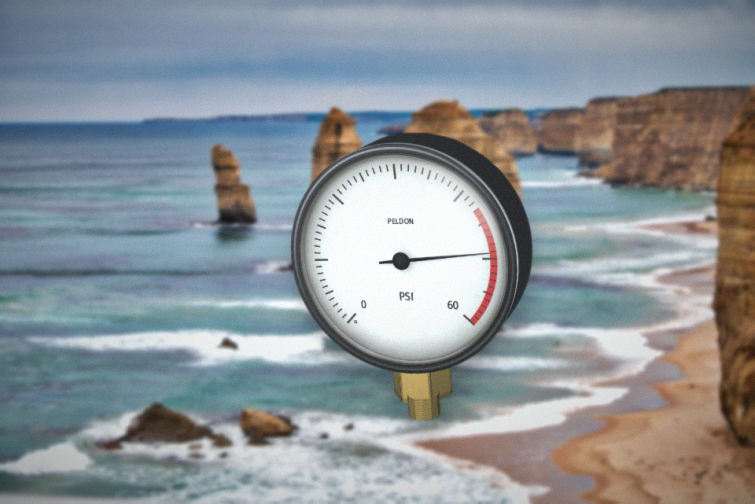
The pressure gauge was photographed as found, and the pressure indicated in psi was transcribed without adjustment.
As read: 49 psi
